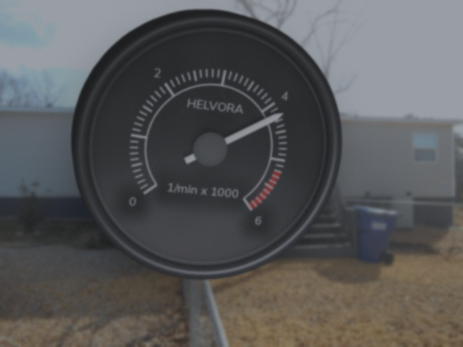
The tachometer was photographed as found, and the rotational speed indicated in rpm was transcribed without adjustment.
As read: 4200 rpm
